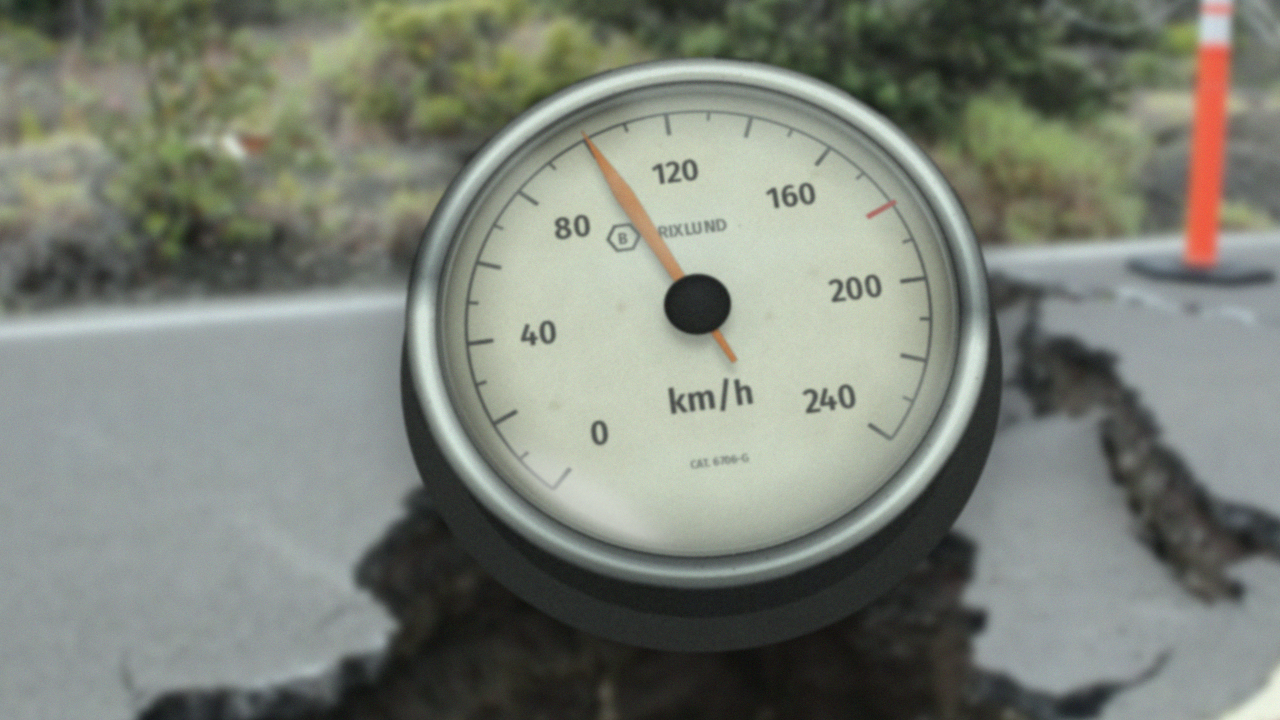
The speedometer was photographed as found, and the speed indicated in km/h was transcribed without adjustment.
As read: 100 km/h
